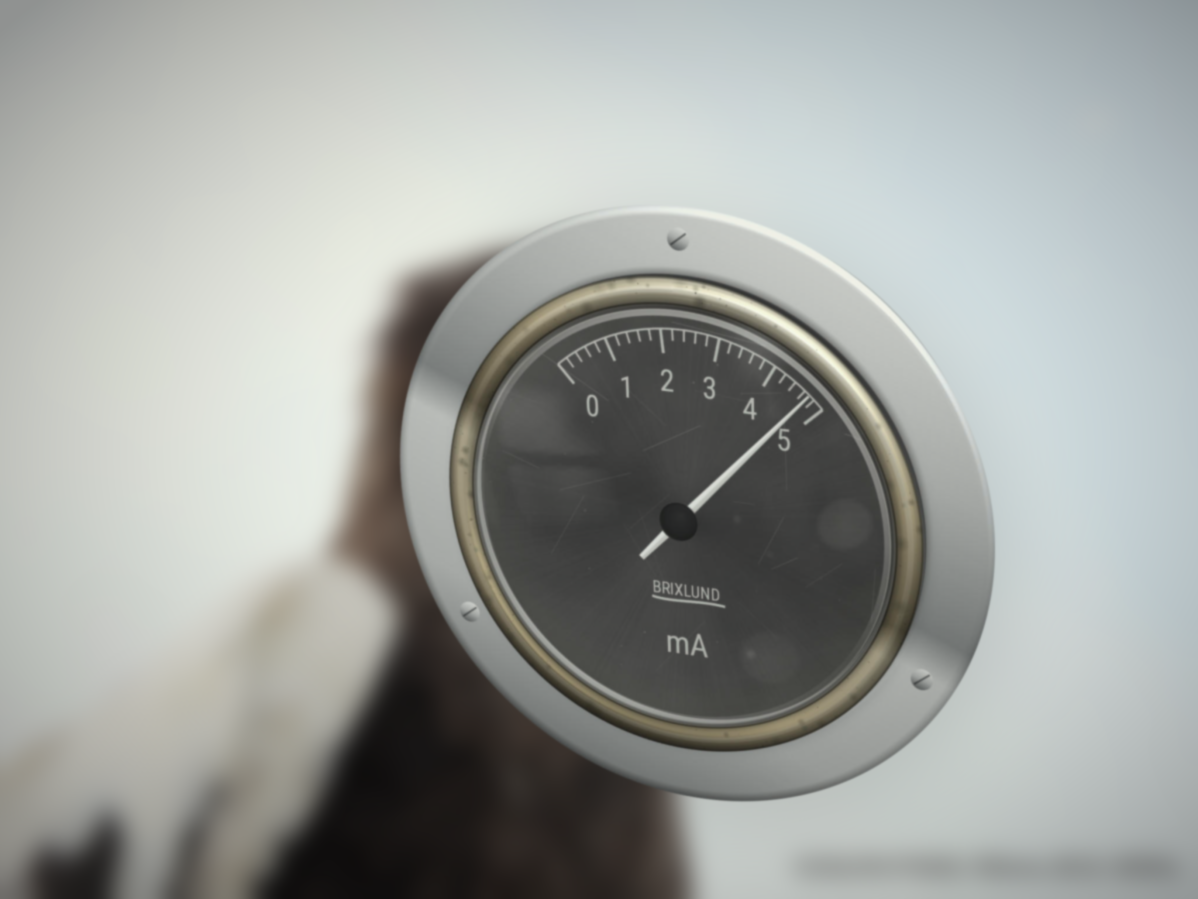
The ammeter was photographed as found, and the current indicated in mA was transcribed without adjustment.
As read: 4.7 mA
